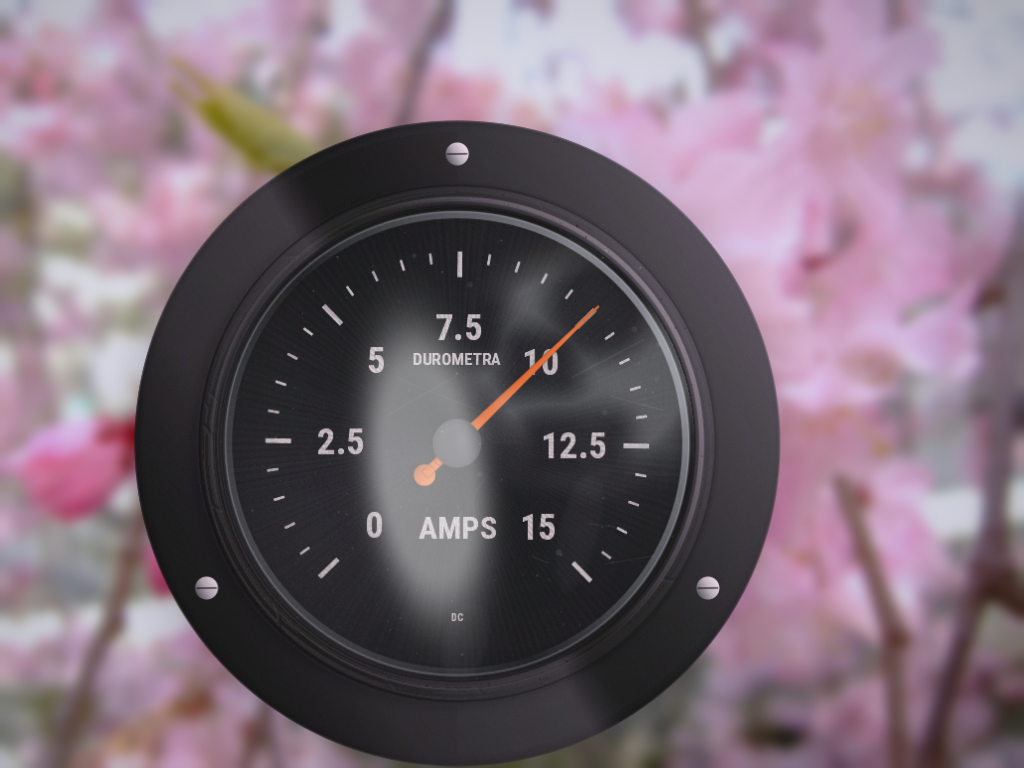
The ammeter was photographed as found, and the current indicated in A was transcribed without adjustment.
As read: 10 A
